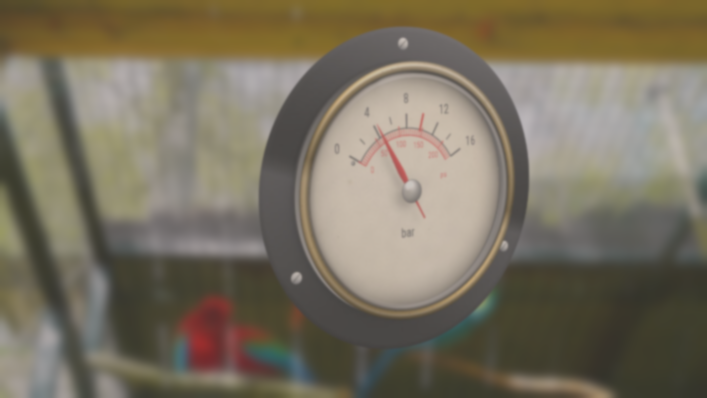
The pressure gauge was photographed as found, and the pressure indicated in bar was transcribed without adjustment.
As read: 4 bar
